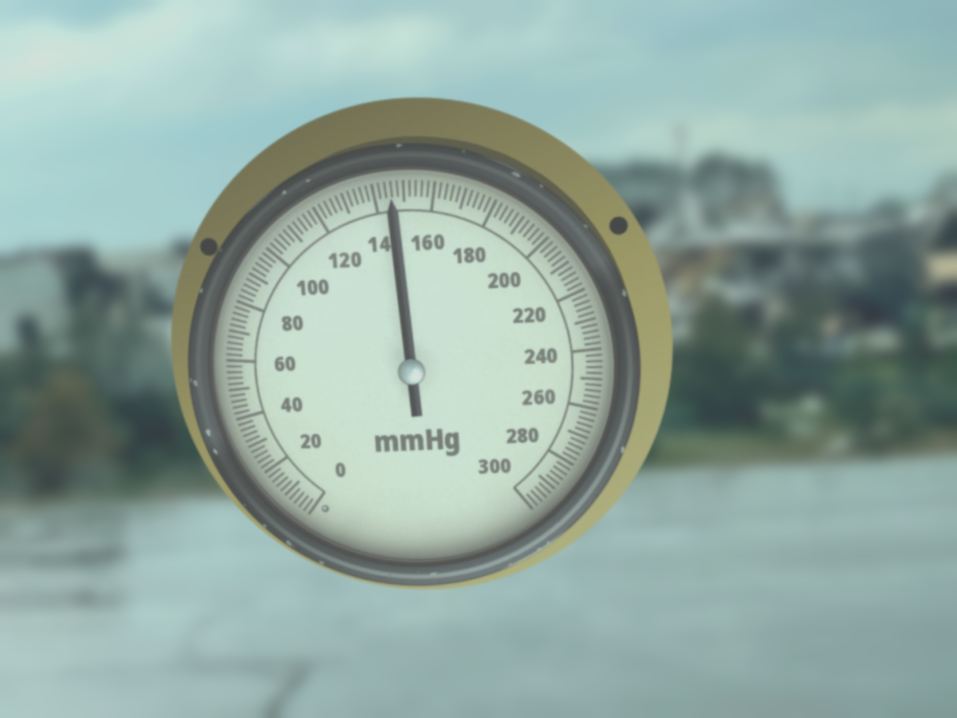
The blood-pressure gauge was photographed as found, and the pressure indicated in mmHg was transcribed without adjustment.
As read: 146 mmHg
